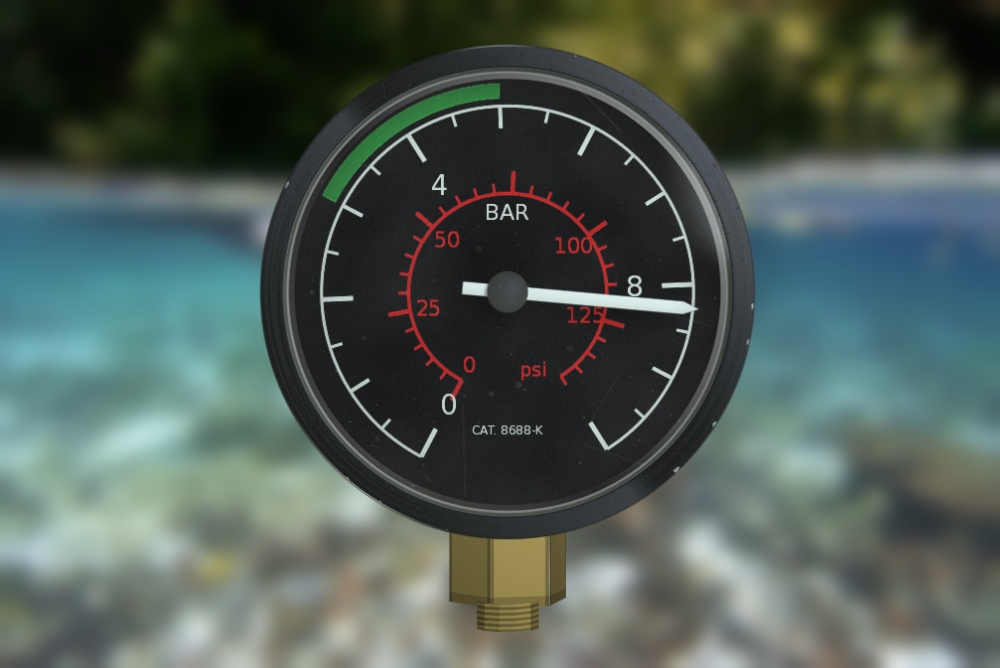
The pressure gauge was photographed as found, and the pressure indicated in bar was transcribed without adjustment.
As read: 8.25 bar
